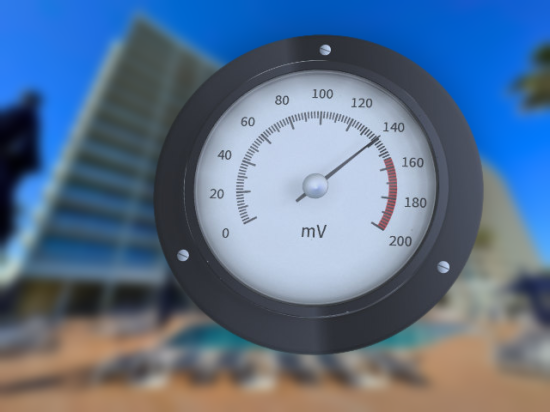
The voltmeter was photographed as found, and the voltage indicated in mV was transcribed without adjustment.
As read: 140 mV
